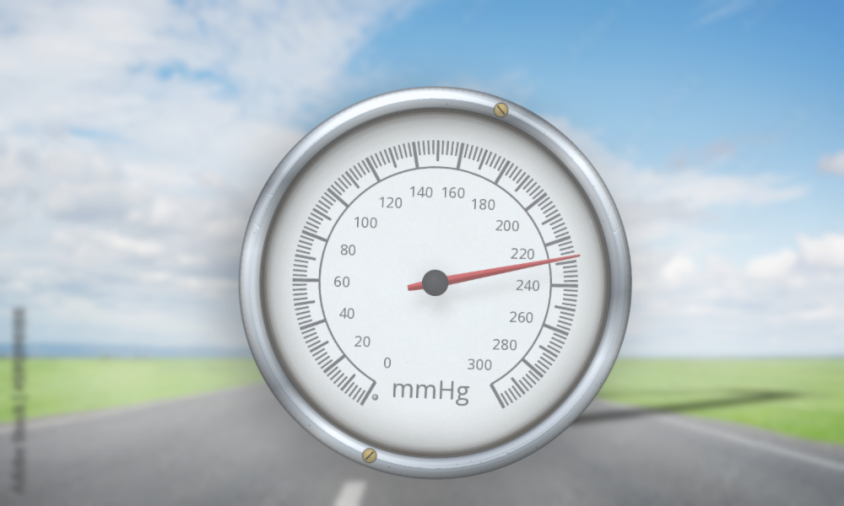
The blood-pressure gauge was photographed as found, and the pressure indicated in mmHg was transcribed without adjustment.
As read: 228 mmHg
